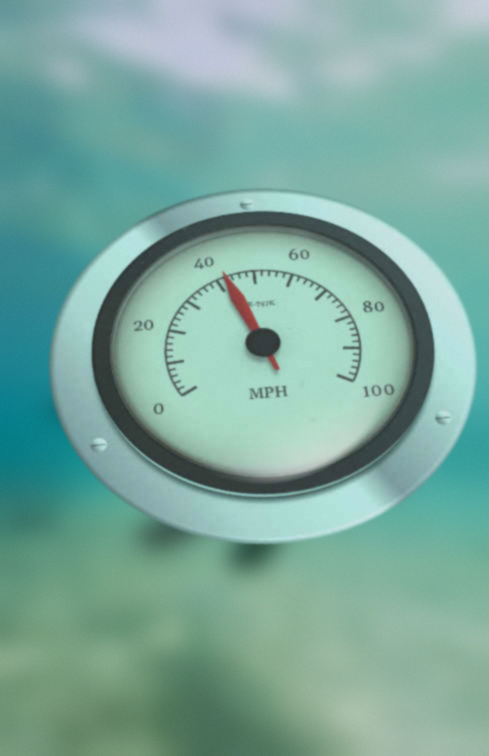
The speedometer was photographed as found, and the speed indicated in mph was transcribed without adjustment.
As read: 42 mph
